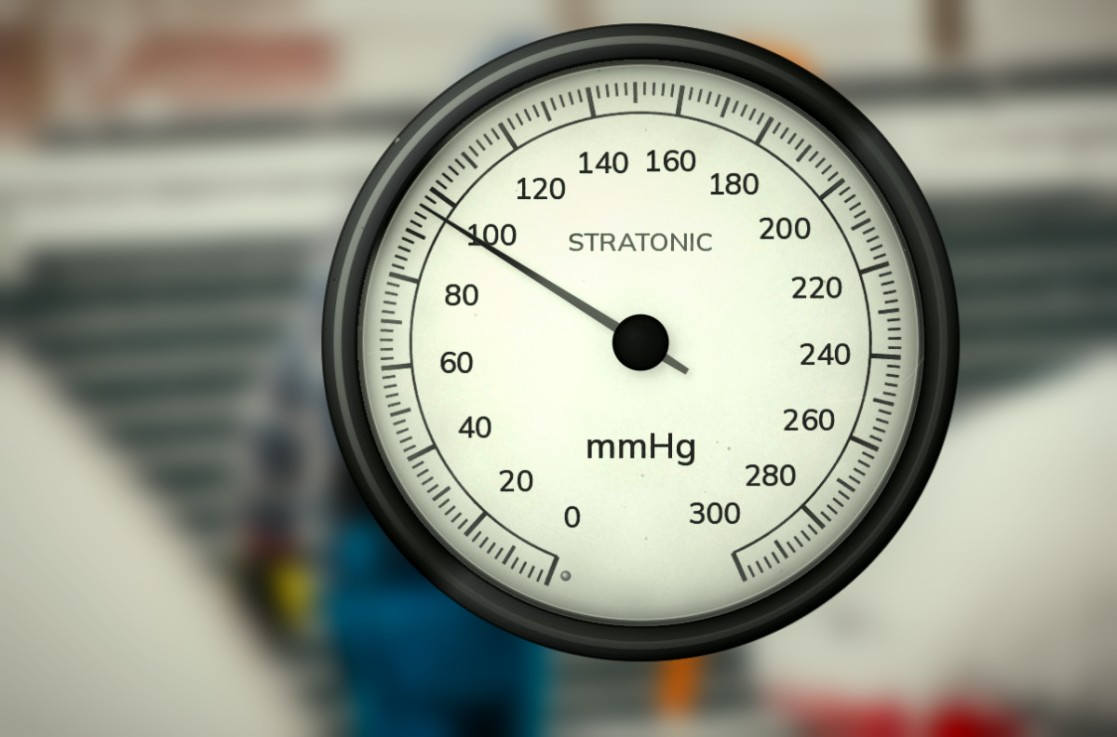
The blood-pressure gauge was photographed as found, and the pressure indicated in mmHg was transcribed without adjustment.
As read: 96 mmHg
